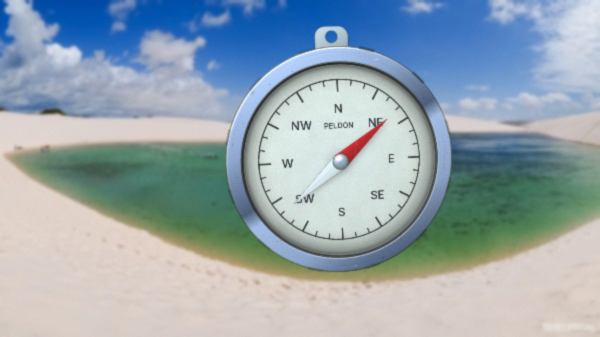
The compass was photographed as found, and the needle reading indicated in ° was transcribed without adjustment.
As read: 50 °
